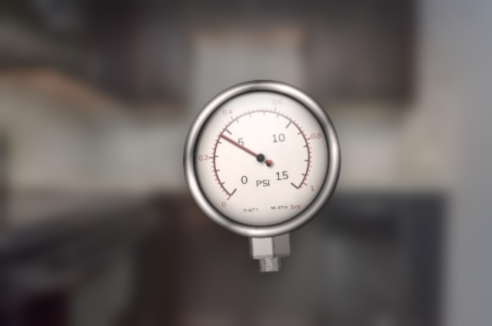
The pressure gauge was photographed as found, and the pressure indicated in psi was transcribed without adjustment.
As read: 4.5 psi
